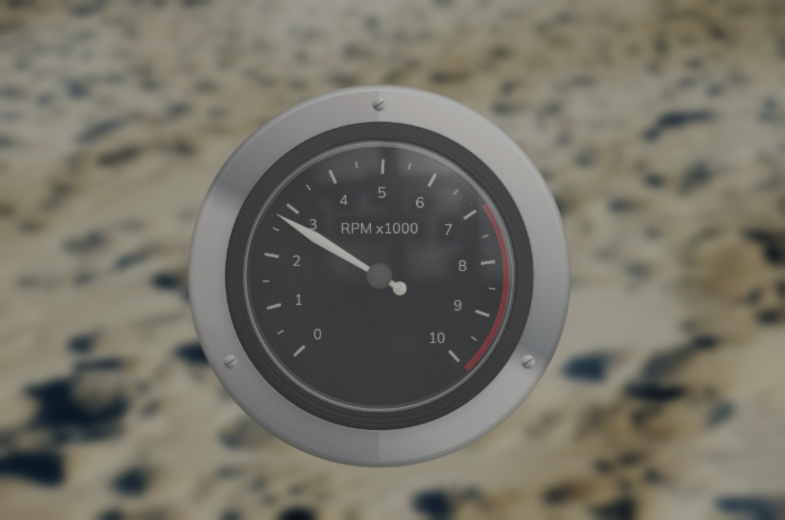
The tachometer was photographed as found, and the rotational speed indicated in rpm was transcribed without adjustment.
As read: 2750 rpm
